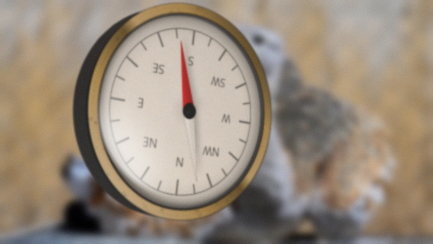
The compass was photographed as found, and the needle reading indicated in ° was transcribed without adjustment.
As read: 165 °
